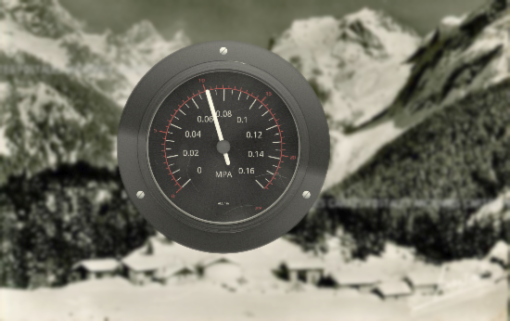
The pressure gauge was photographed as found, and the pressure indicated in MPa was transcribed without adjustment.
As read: 0.07 MPa
